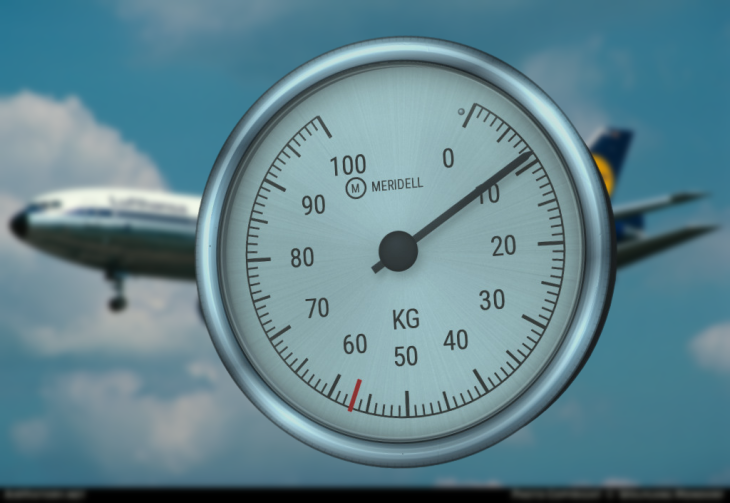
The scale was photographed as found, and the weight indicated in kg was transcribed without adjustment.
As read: 9 kg
